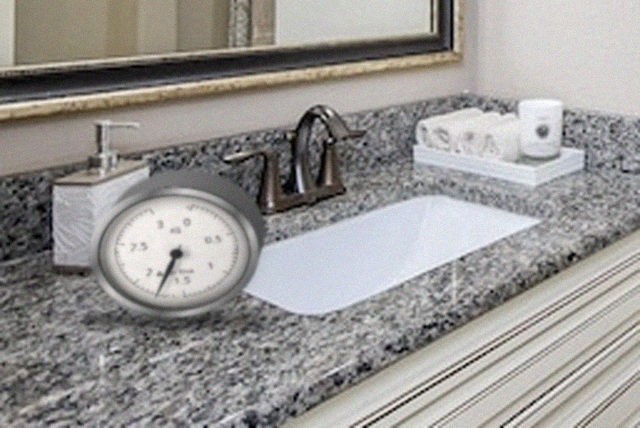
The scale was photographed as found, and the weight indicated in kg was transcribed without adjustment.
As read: 1.75 kg
